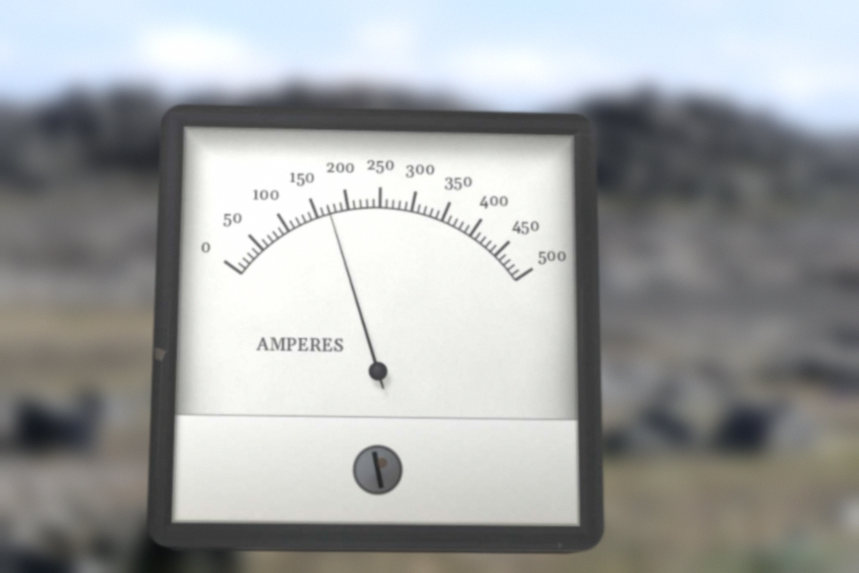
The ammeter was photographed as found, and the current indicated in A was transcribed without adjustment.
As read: 170 A
